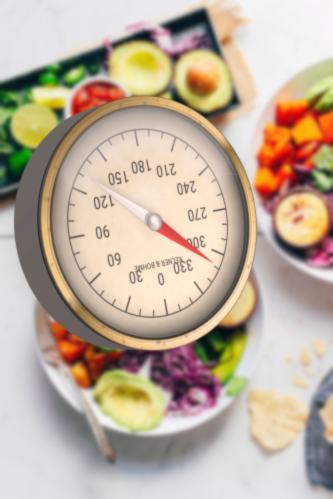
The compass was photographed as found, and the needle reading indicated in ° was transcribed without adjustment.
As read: 310 °
